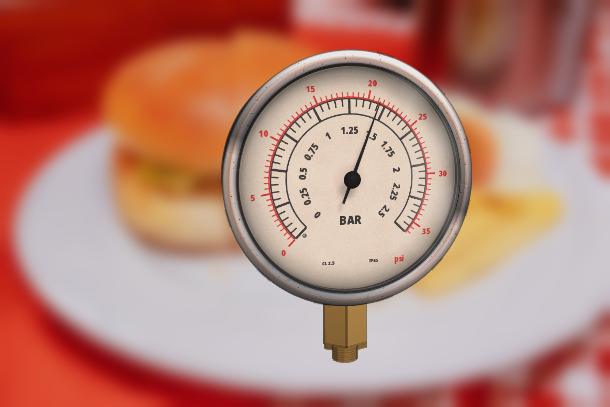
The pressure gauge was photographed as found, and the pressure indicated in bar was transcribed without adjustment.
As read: 1.45 bar
